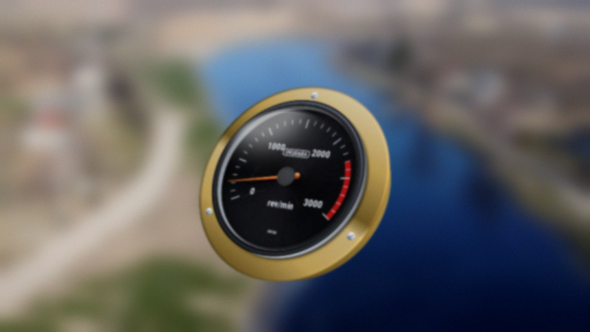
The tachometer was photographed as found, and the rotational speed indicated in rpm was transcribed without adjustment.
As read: 200 rpm
